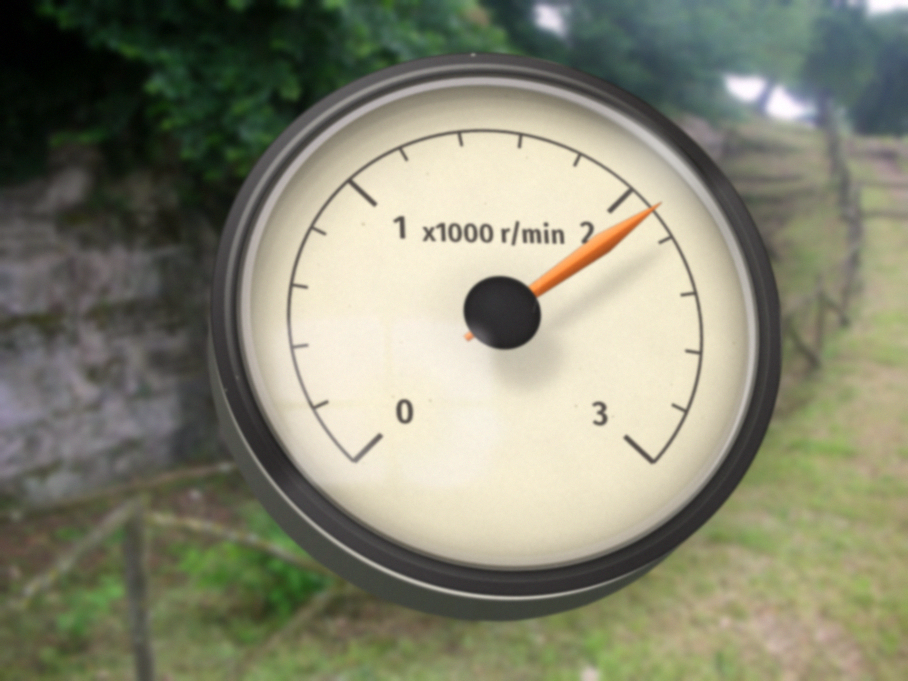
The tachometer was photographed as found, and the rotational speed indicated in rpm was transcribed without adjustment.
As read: 2100 rpm
